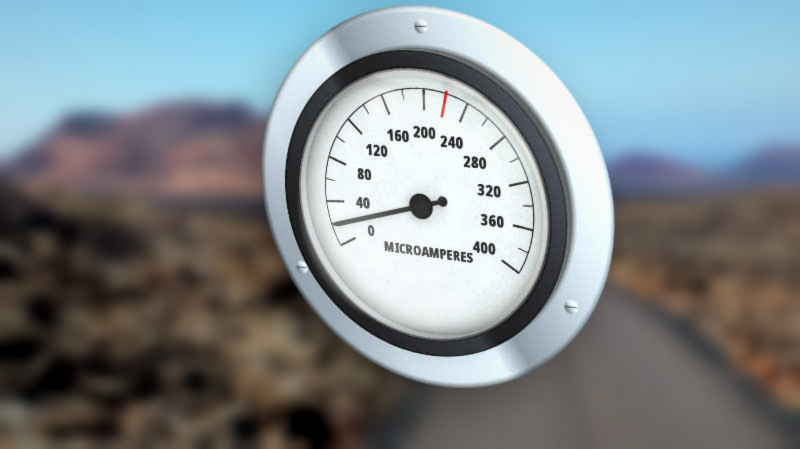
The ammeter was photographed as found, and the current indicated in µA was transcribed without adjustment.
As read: 20 µA
